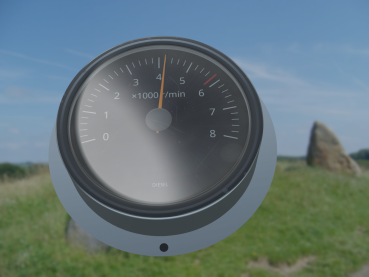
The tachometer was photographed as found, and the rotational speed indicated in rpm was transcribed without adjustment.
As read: 4200 rpm
